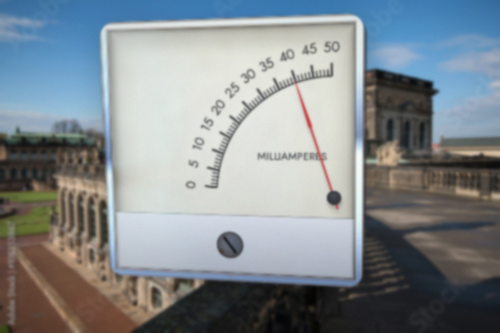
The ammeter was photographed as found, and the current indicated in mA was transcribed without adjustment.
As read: 40 mA
